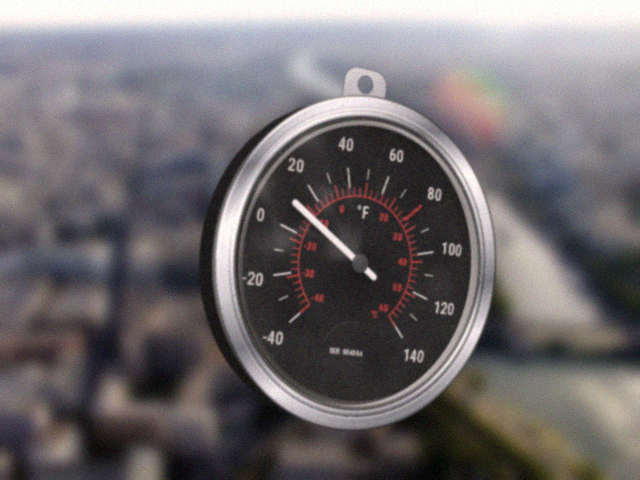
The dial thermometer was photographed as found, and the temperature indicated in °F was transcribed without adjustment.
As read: 10 °F
